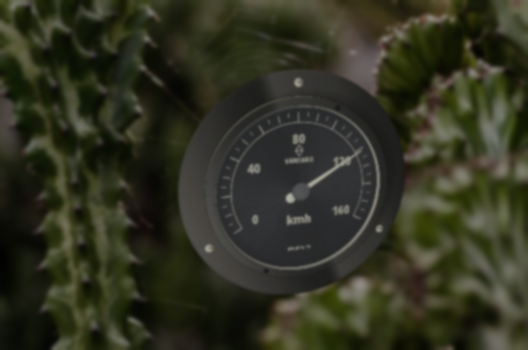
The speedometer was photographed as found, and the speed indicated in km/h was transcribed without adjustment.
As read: 120 km/h
